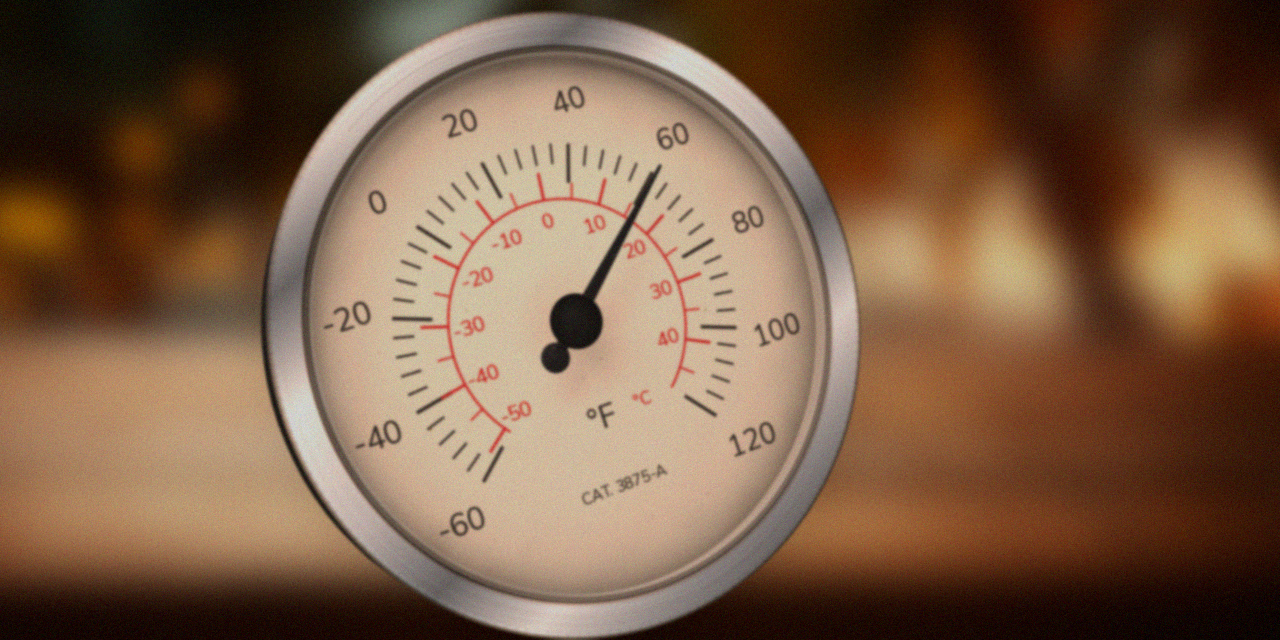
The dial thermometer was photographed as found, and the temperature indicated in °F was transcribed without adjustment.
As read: 60 °F
